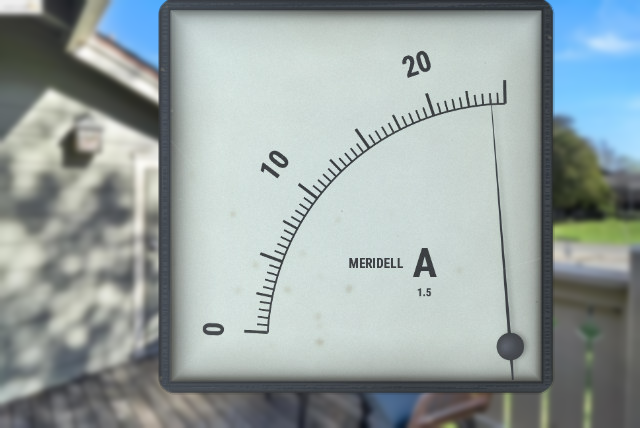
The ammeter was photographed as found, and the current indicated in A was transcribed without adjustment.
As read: 24 A
